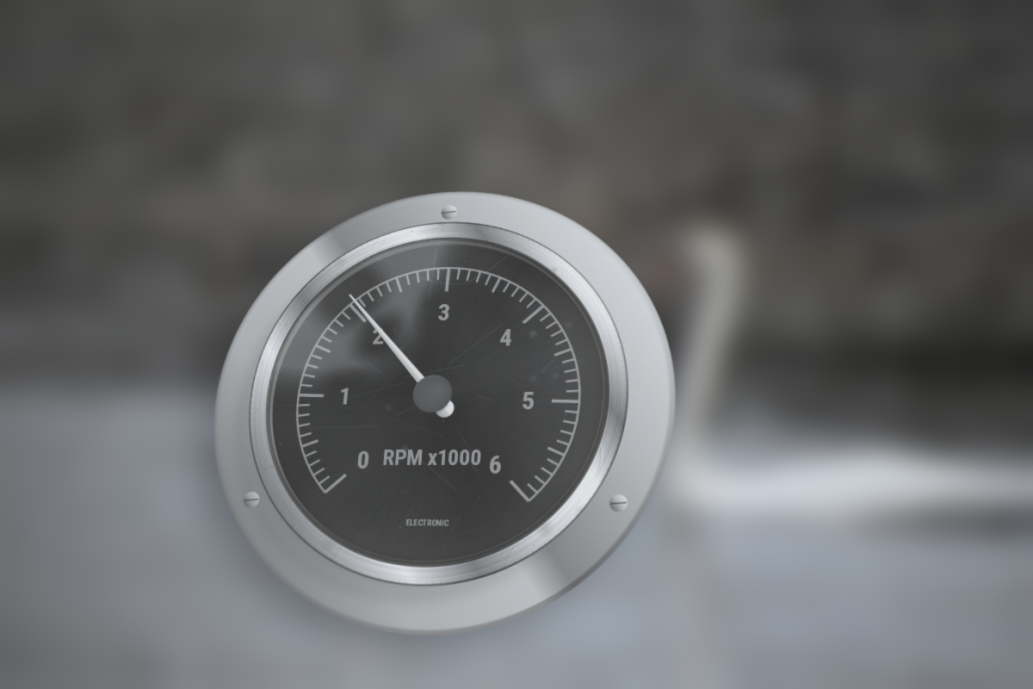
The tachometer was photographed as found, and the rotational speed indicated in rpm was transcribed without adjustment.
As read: 2050 rpm
